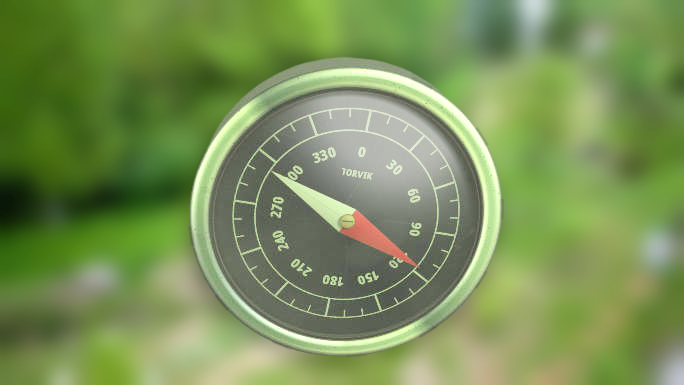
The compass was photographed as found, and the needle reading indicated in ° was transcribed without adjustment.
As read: 115 °
